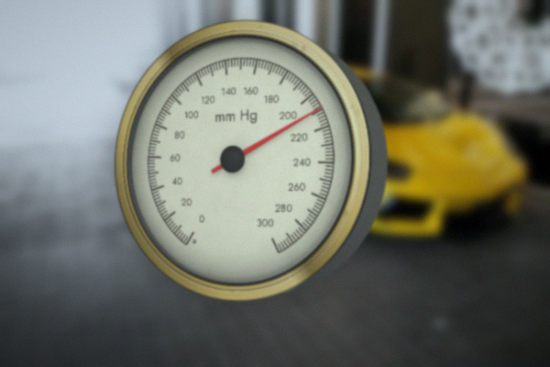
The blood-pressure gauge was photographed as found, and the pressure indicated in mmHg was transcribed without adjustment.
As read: 210 mmHg
